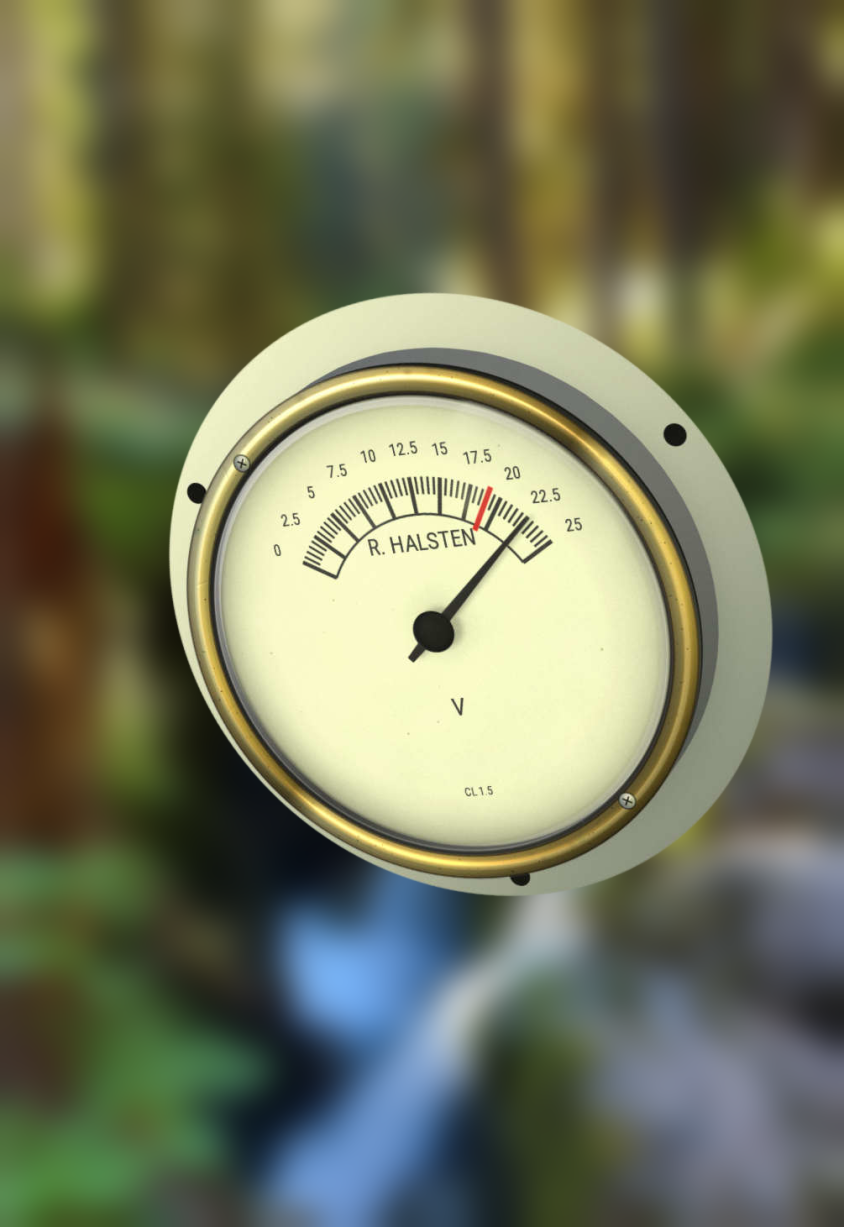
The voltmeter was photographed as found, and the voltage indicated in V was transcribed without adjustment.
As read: 22.5 V
